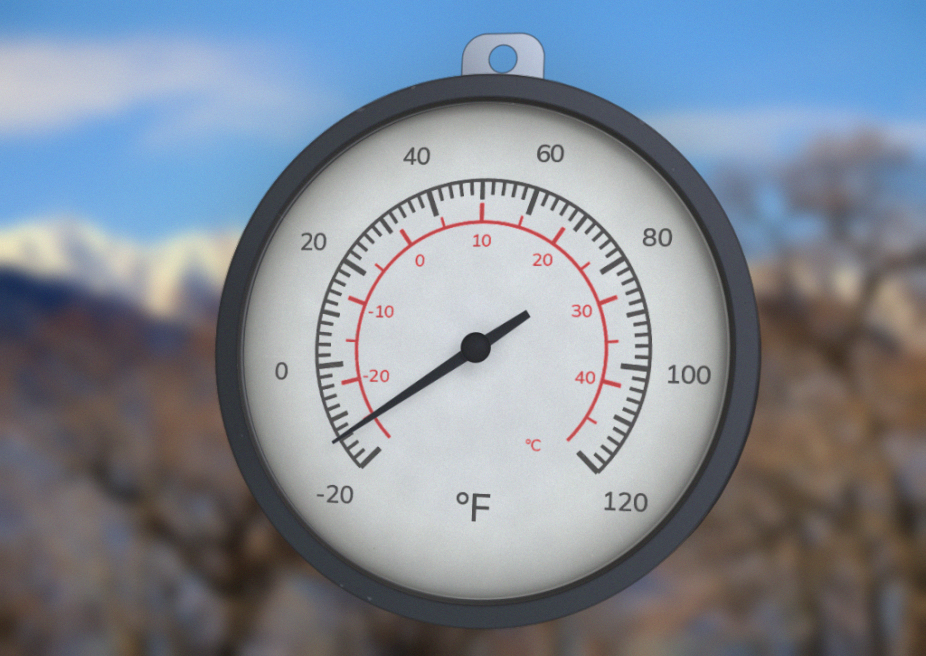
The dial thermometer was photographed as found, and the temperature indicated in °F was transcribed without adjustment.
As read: -14 °F
